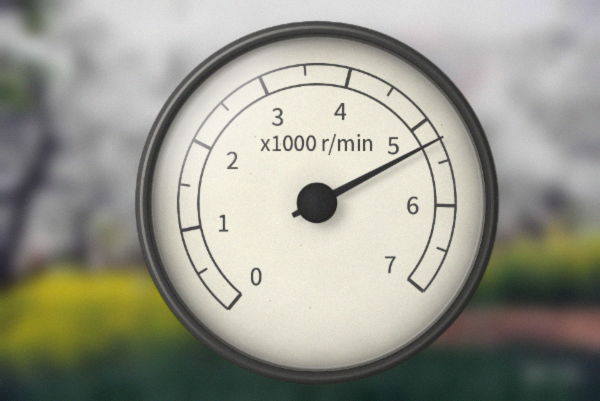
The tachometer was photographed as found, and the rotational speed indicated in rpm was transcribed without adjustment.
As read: 5250 rpm
